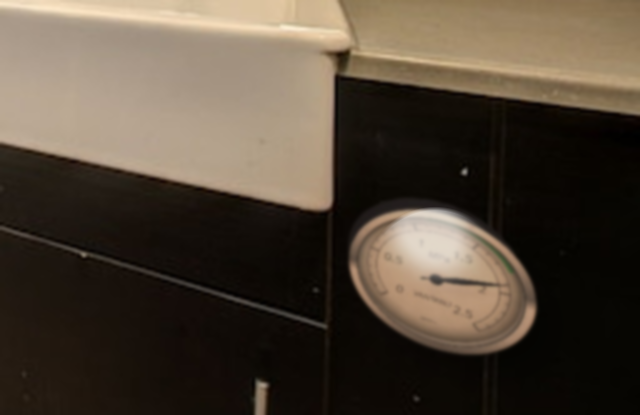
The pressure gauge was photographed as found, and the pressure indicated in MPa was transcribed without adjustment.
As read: 1.9 MPa
